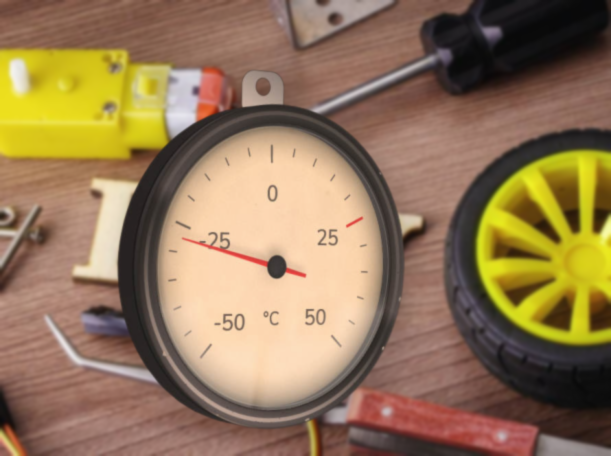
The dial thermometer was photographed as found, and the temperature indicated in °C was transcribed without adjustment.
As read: -27.5 °C
